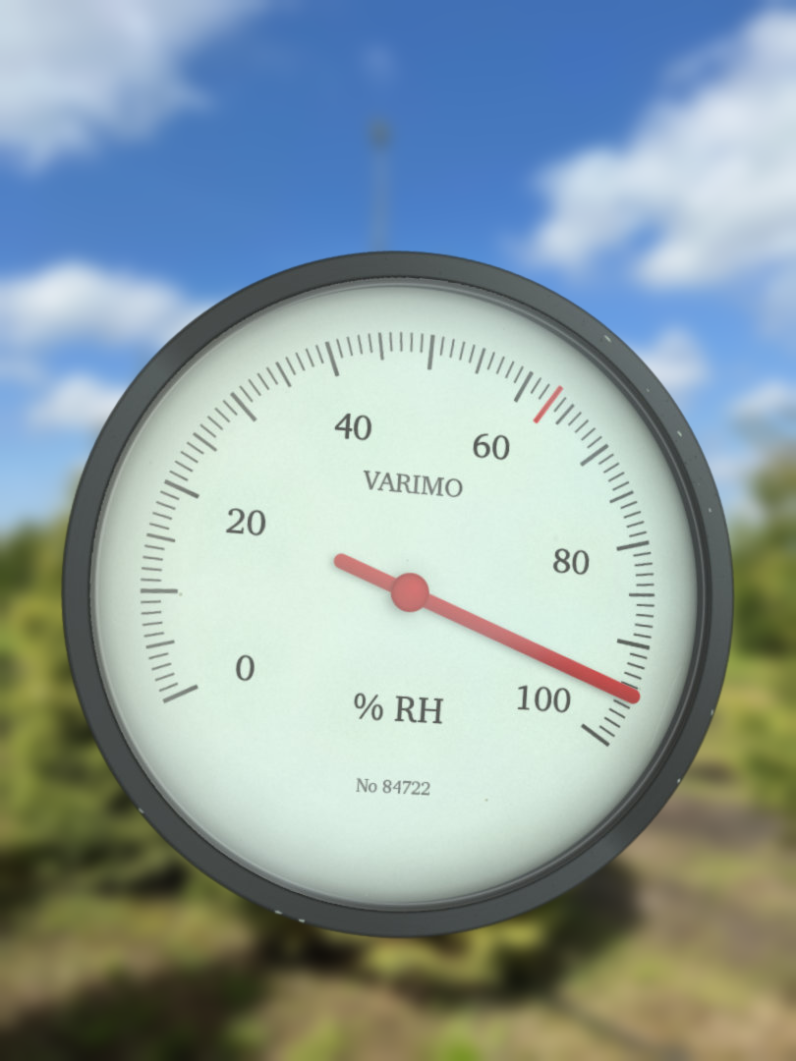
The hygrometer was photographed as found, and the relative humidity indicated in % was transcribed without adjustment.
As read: 95 %
